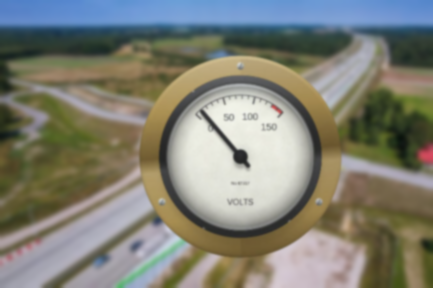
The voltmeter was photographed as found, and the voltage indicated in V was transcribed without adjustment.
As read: 10 V
